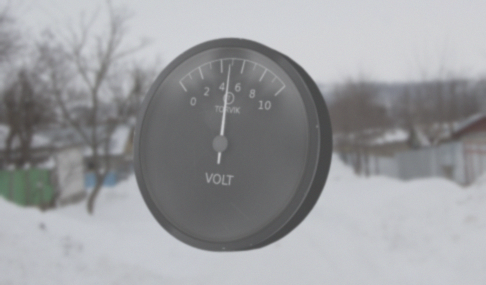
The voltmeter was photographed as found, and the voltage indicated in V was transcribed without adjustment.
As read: 5 V
